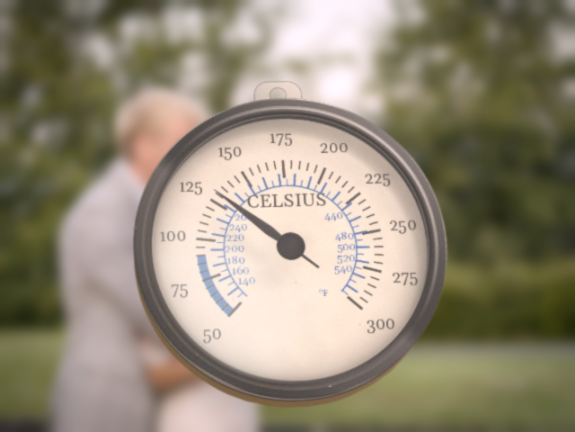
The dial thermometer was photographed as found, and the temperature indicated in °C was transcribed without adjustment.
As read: 130 °C
